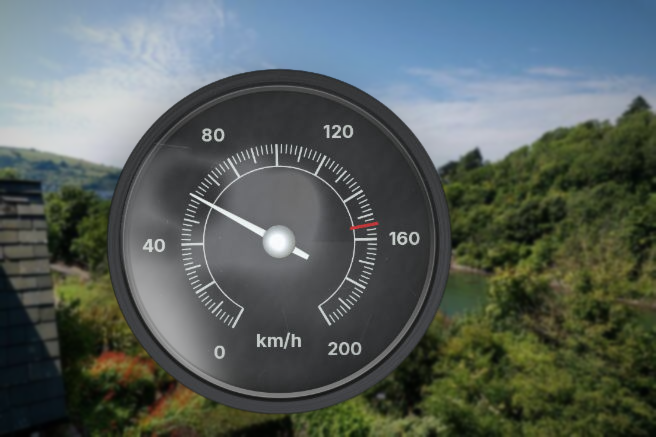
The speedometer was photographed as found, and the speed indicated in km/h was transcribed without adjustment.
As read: 60 km/h
